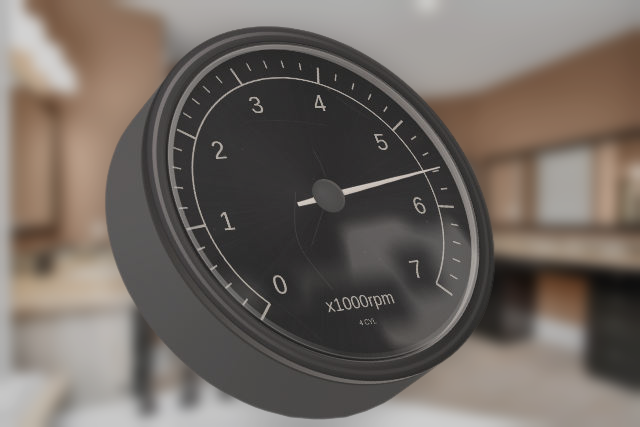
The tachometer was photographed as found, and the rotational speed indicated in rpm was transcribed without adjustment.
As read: 5600 rpm
